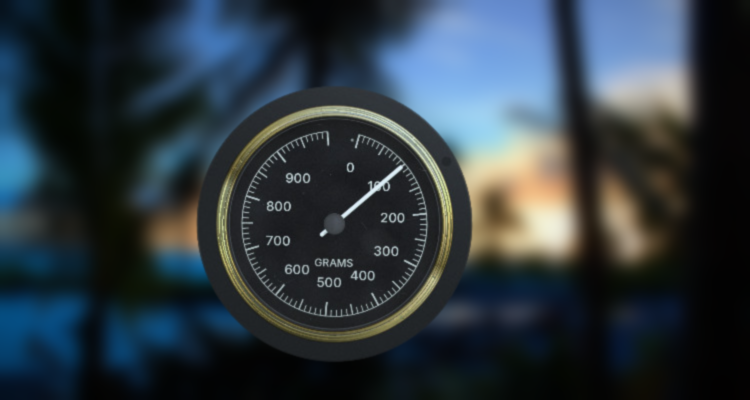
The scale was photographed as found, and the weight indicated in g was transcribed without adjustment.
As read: 100 g
